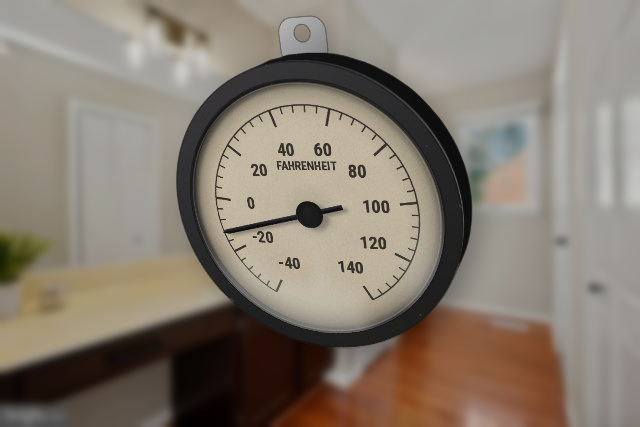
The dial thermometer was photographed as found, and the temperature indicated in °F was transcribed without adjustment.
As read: -12 °F
